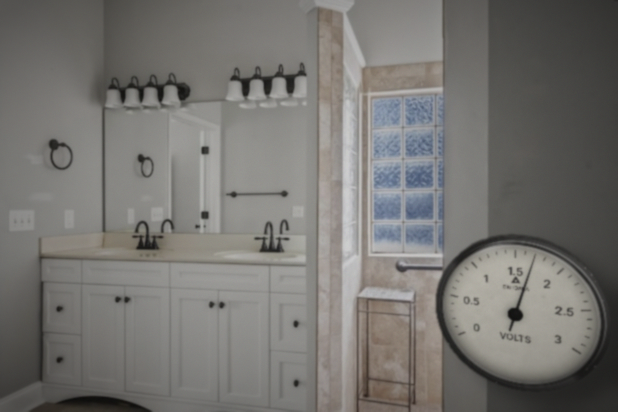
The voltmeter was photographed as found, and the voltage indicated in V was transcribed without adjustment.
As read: 1.7 V
